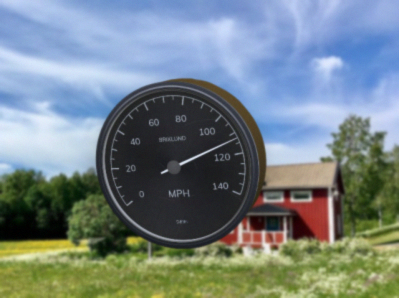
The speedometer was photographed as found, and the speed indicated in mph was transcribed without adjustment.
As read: 112.5 mph
